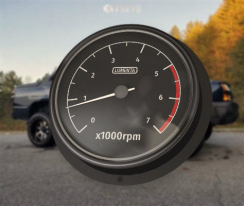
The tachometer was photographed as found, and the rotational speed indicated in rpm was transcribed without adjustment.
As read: 750 rpm
